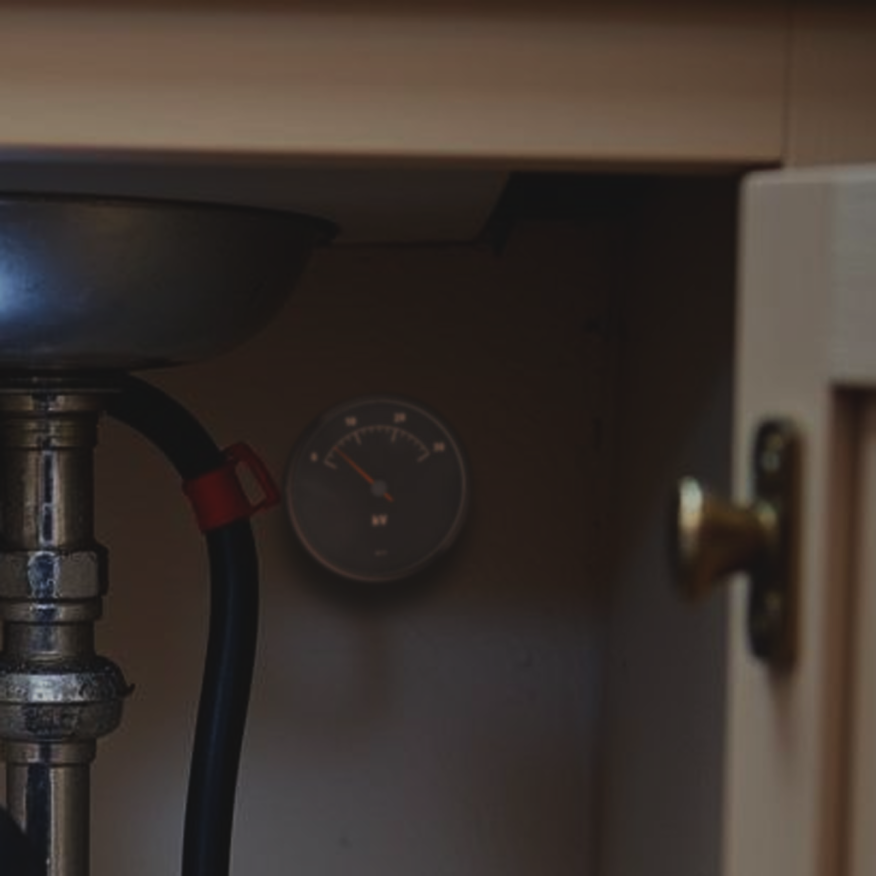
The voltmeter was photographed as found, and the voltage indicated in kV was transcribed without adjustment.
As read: 4 kV
